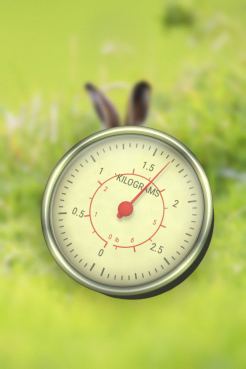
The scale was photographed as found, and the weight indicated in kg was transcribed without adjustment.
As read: 1.65 kg
